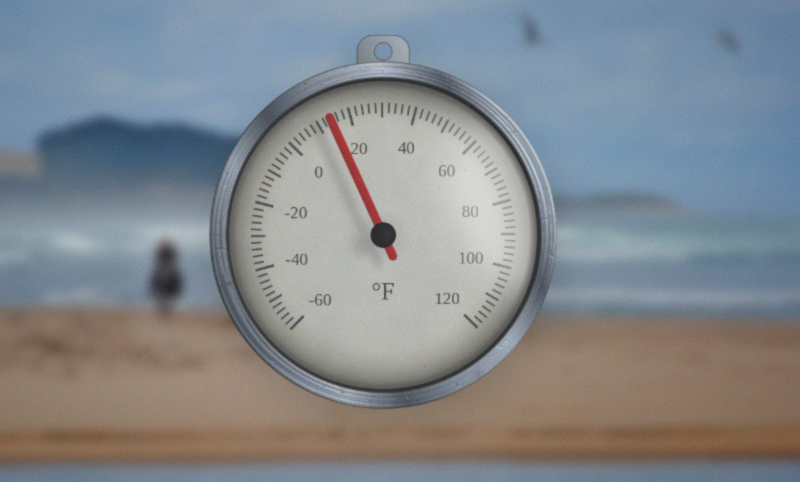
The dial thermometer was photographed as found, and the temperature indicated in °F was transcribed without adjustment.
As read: 14 °F
